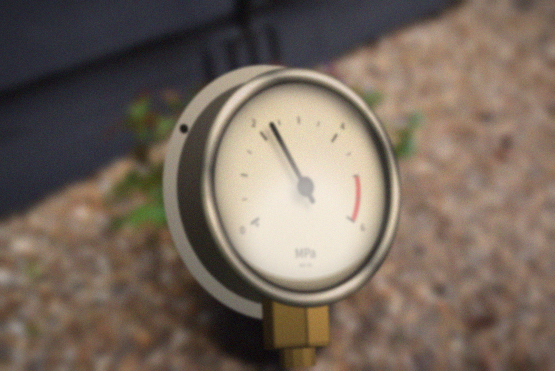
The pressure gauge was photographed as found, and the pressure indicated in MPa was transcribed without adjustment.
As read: 2.25 MPa
